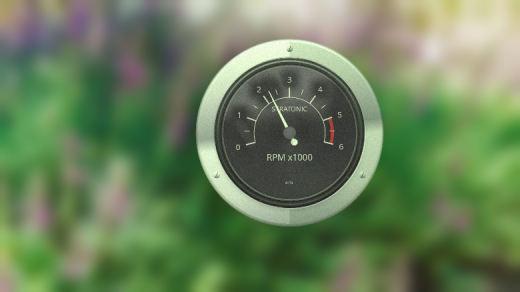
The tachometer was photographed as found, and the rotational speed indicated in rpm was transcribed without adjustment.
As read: 2250 rpm
